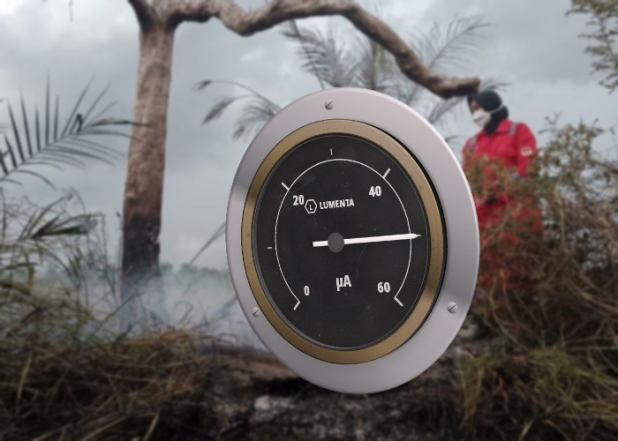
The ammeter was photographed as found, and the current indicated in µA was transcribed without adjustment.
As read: 50 µA
